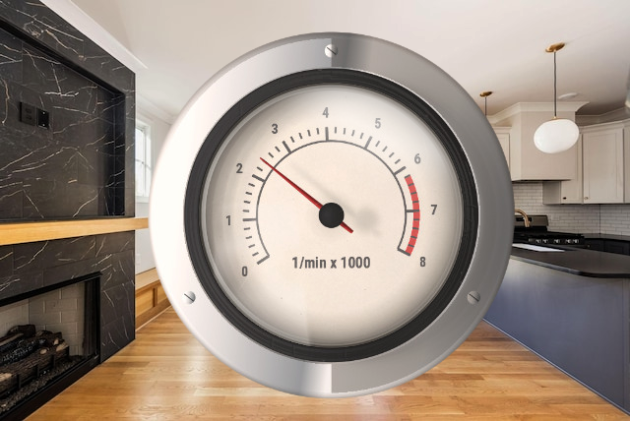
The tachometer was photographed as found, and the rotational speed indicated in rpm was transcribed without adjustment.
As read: 2400 rpm
